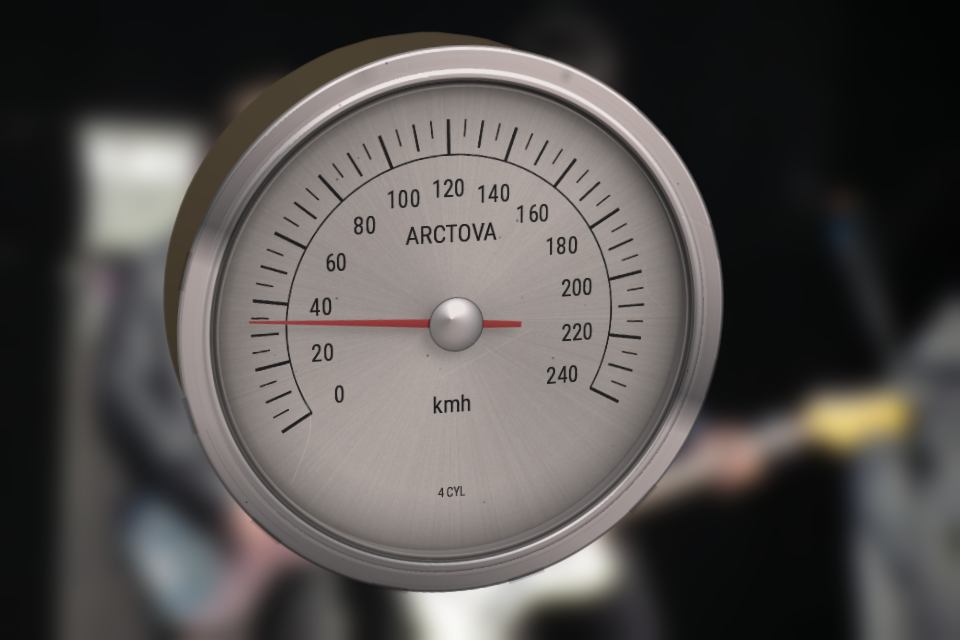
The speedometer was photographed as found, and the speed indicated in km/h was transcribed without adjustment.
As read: 35 km/h
